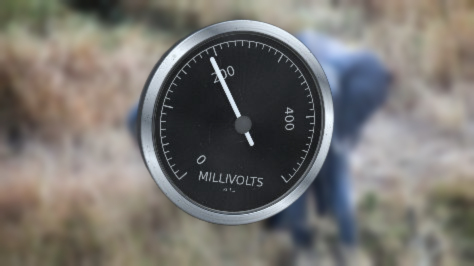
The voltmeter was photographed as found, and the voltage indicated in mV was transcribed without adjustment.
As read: 190 mV
